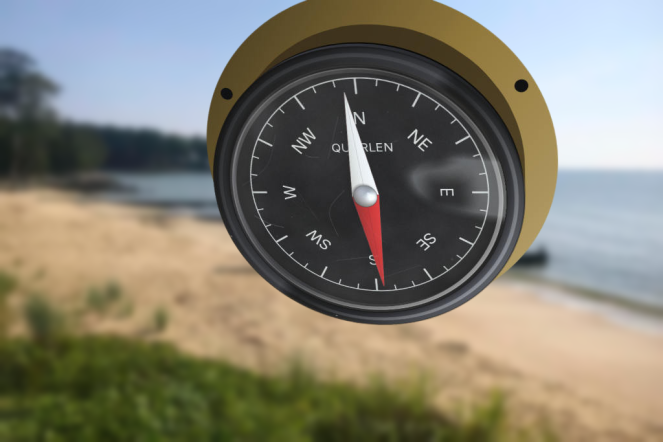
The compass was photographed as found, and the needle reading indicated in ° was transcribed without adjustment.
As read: 175 °
